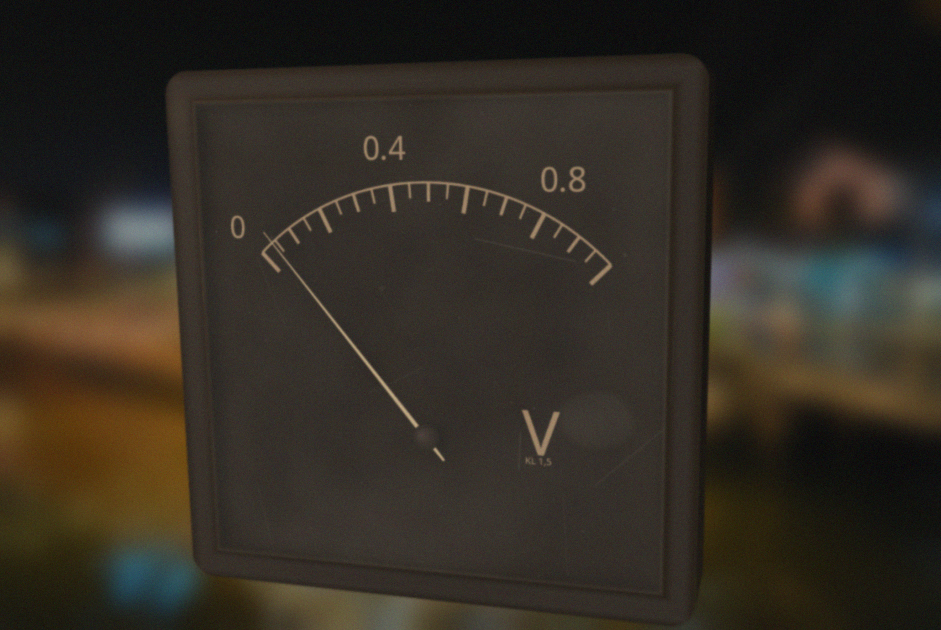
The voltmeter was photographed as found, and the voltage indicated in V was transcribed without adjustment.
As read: 0.05 V
